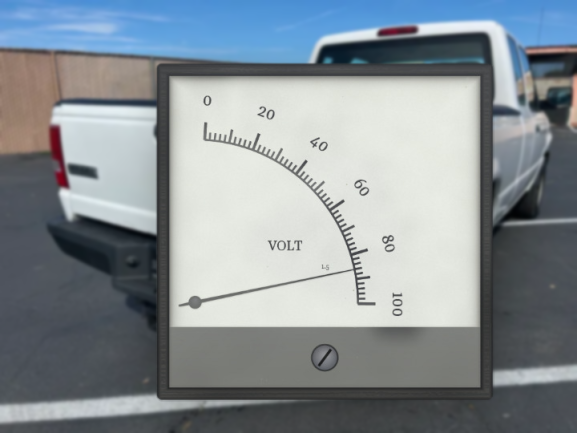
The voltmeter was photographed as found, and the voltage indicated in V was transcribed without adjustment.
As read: 86 V
